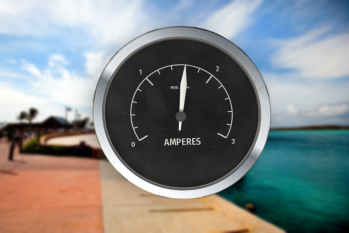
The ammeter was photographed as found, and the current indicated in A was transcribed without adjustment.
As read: 1.6 A
